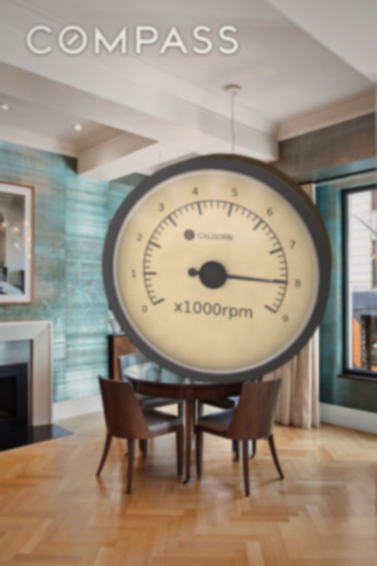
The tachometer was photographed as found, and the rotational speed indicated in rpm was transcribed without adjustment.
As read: 8000 rpm
